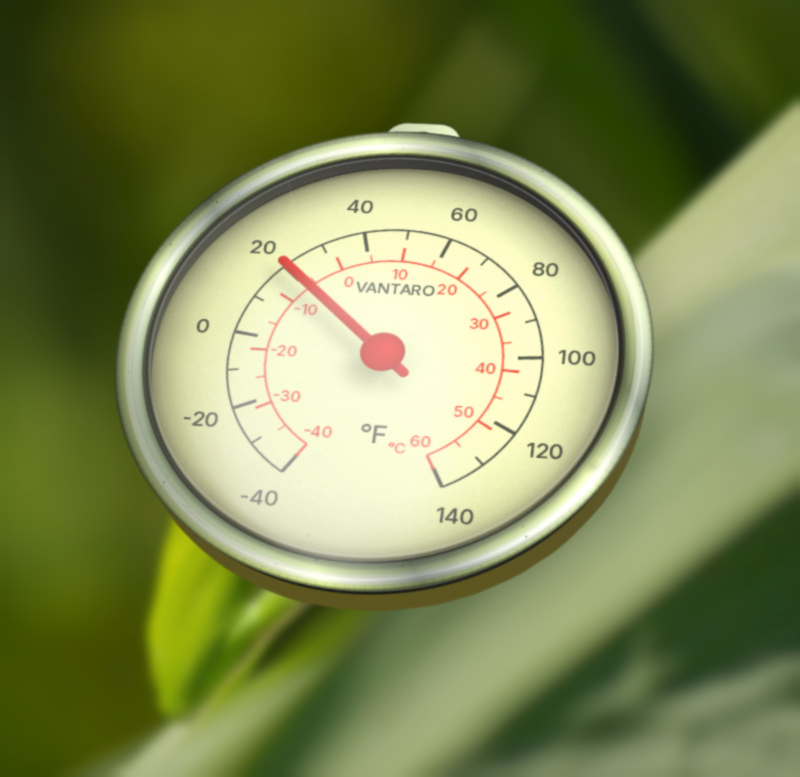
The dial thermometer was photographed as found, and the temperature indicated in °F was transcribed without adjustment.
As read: 20 °F
